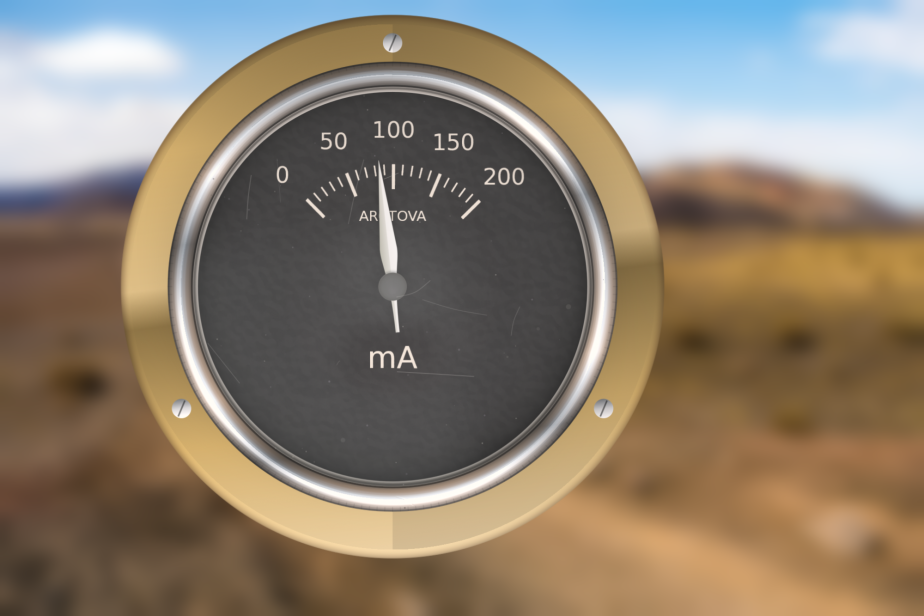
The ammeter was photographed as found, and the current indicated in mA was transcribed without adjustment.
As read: 85 mA
